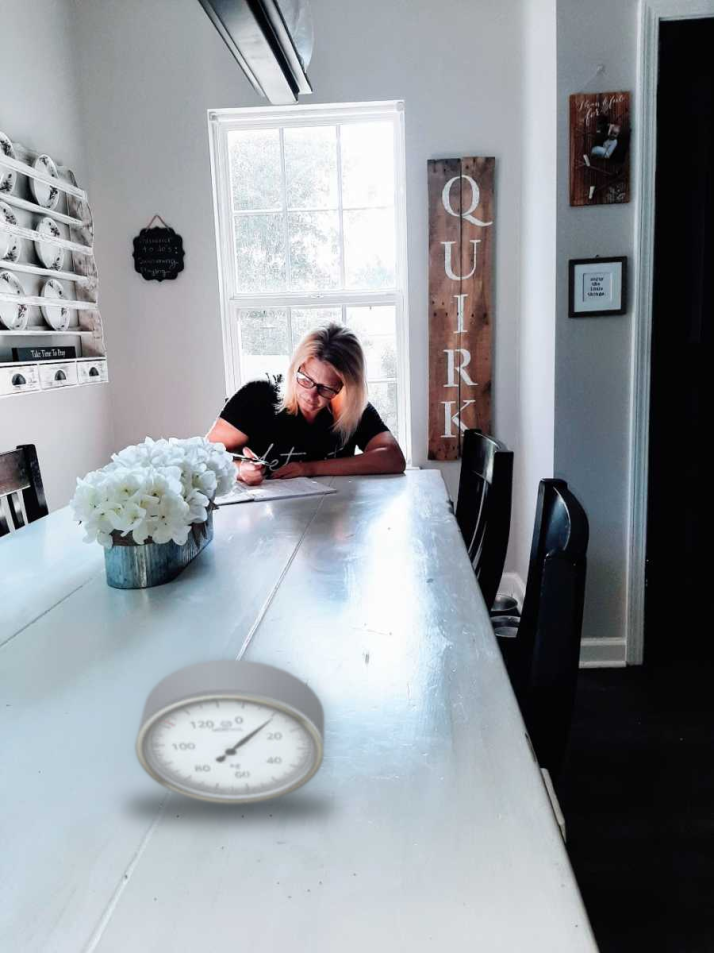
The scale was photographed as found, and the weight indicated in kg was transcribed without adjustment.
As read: 10 kg
